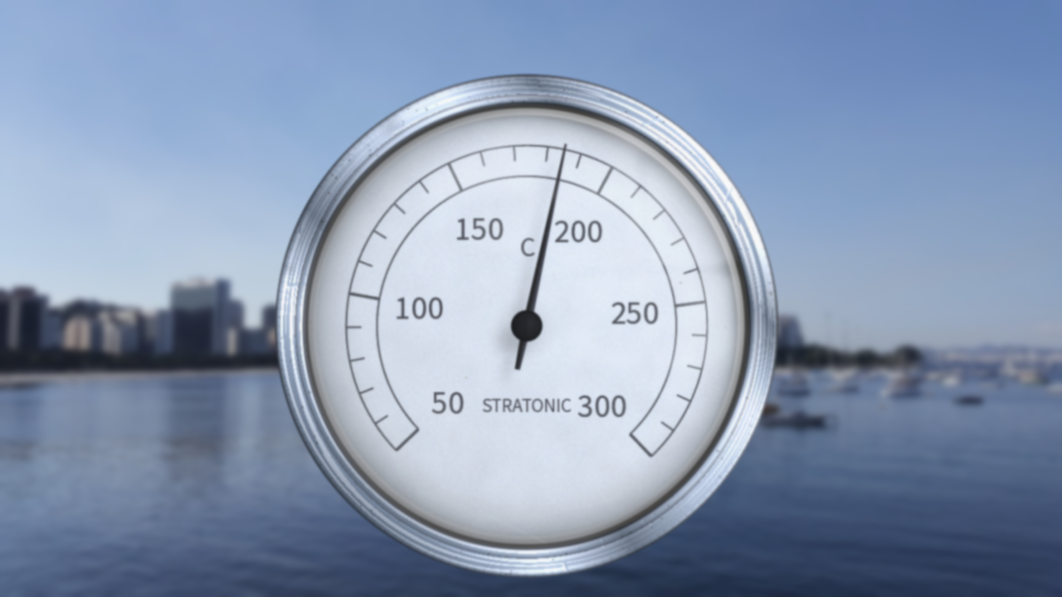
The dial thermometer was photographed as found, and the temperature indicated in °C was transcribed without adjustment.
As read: 185 °C
